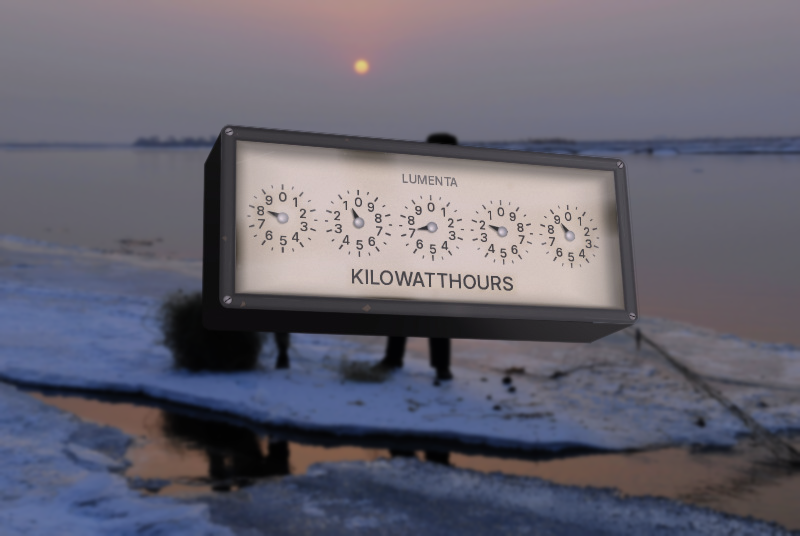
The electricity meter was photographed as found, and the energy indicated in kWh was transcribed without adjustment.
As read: 80719 kWh
